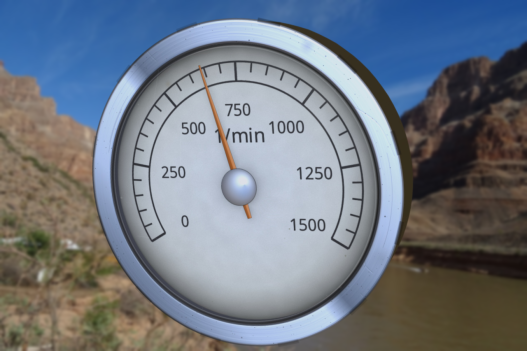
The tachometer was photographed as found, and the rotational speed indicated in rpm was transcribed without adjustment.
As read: 650 rpm
